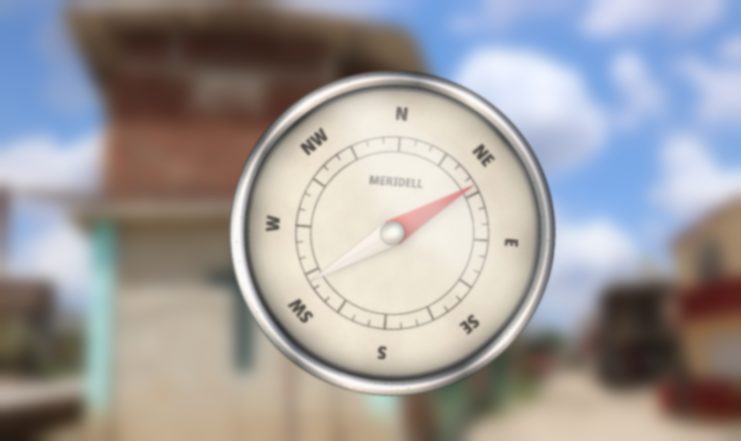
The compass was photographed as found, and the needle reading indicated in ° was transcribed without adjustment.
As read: 55 °
